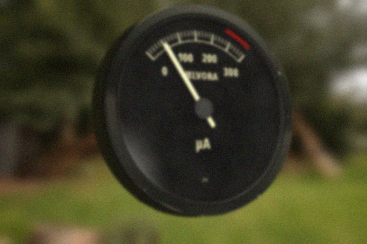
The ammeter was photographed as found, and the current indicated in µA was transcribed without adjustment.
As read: 50 µA
